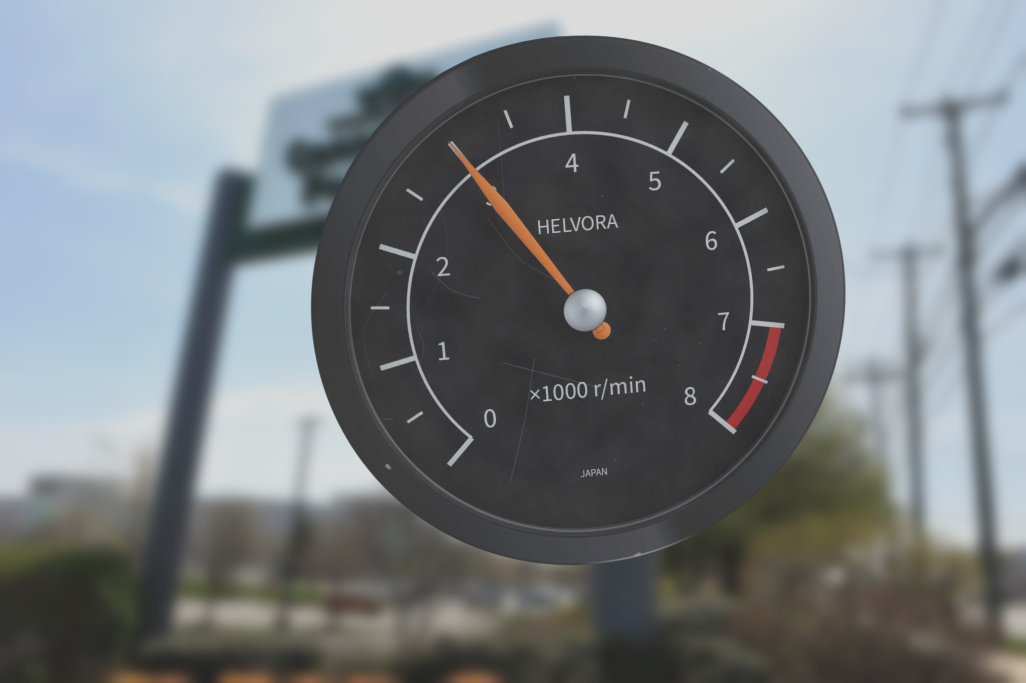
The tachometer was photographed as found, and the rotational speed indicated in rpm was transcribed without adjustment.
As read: 3000 rpm
